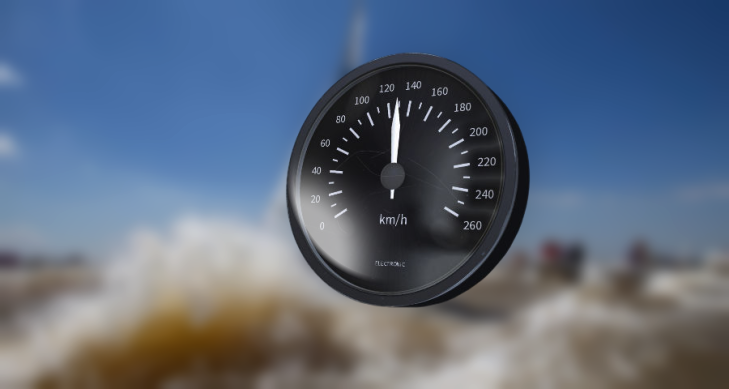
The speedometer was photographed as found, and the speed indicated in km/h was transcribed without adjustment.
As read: 130 km/h
